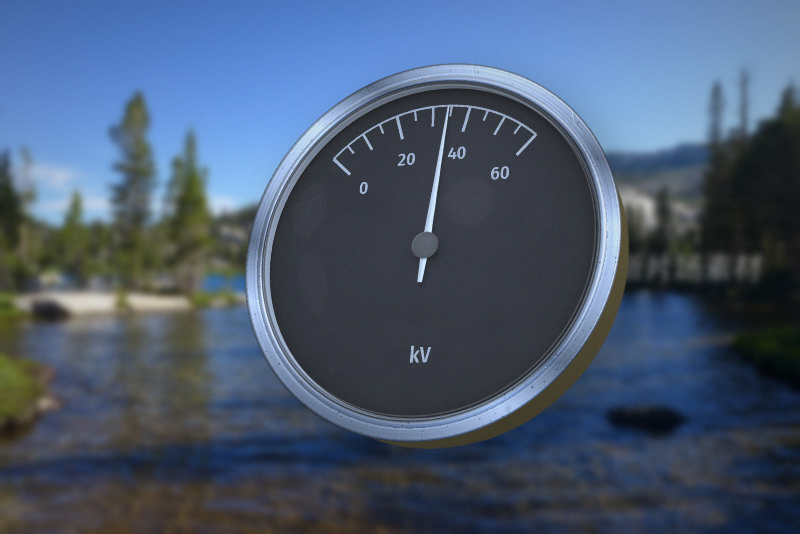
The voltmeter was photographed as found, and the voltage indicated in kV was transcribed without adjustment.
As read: 35 kV
